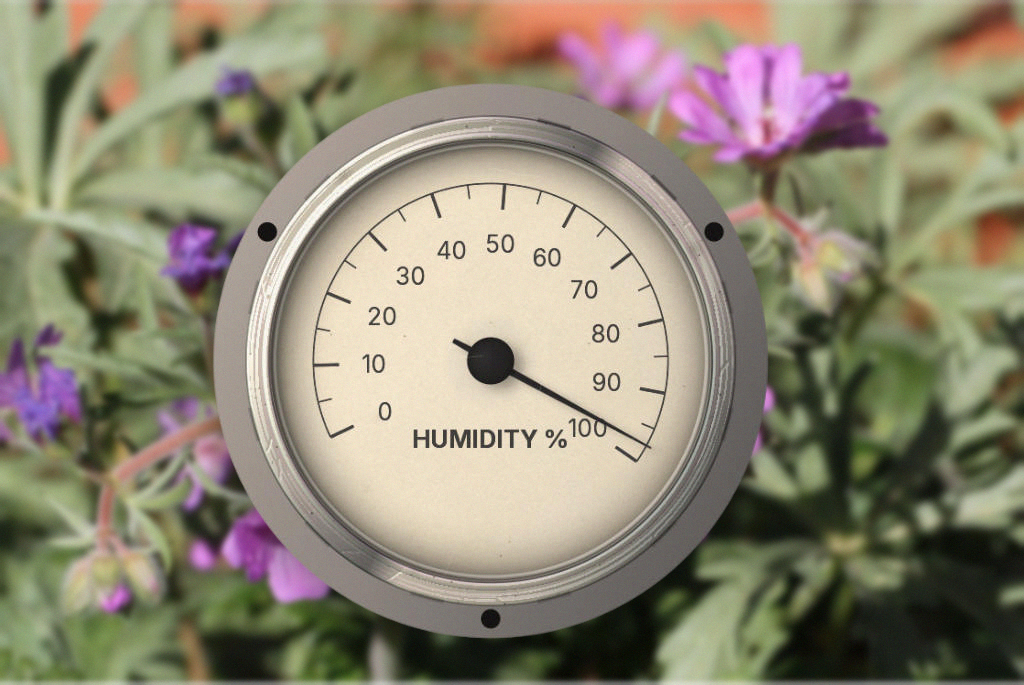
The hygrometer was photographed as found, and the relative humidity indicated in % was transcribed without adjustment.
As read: 97.5 %
